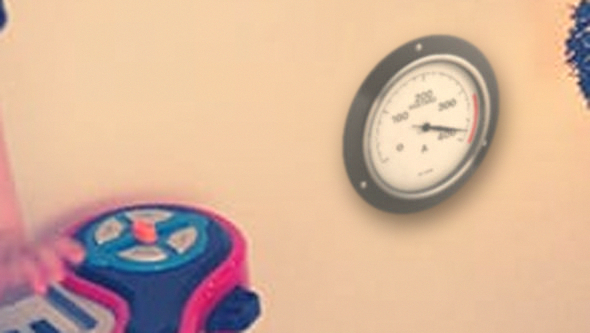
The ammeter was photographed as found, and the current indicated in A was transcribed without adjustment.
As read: 380 A
